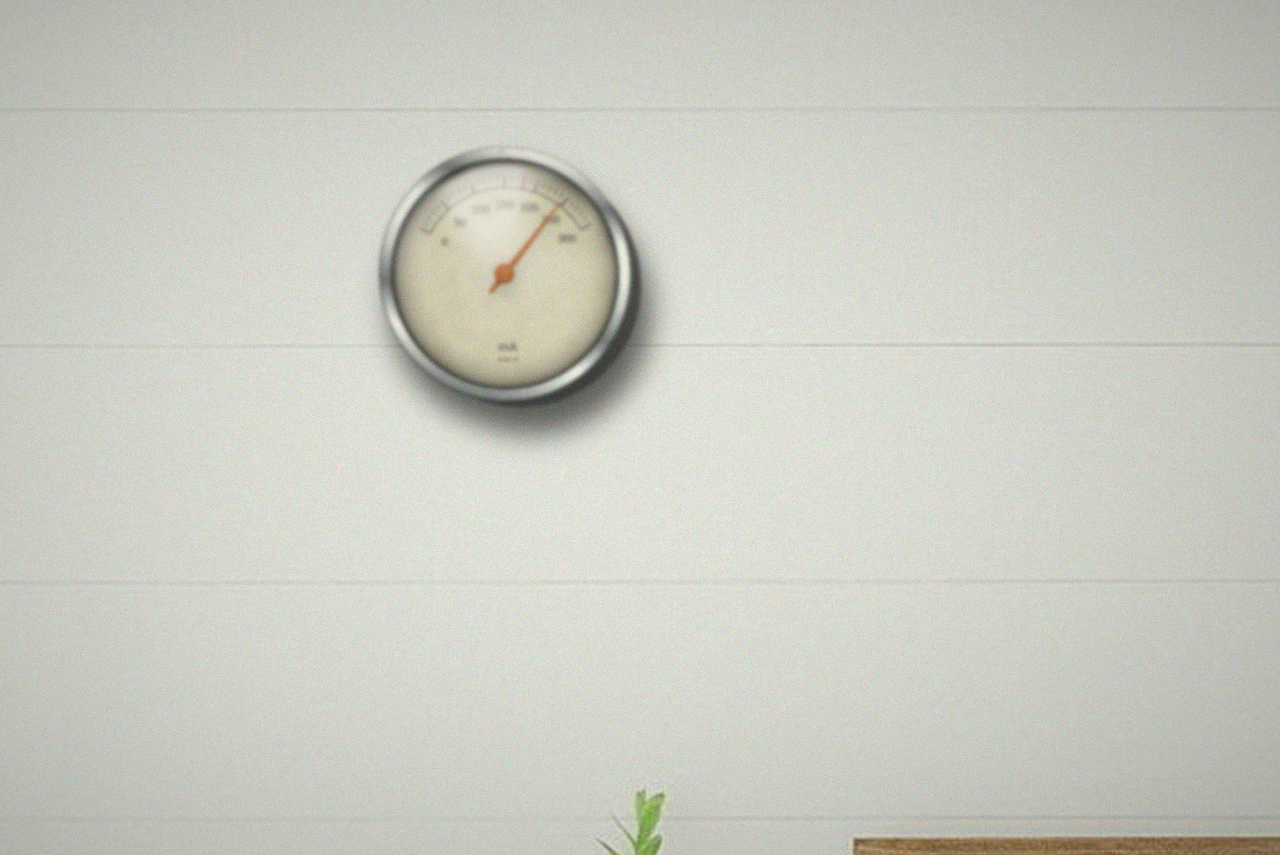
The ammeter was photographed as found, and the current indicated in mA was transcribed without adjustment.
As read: 250 mA
